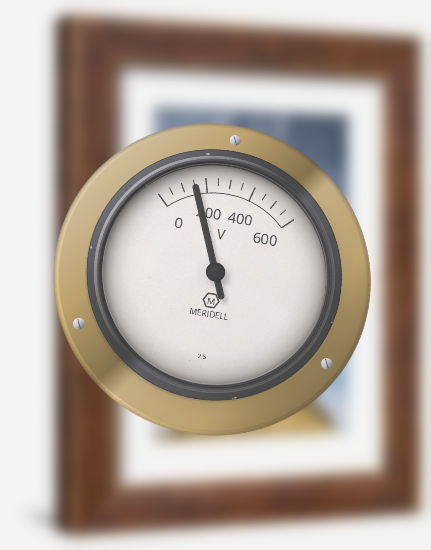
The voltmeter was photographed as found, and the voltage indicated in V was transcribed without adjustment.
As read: 150 V
